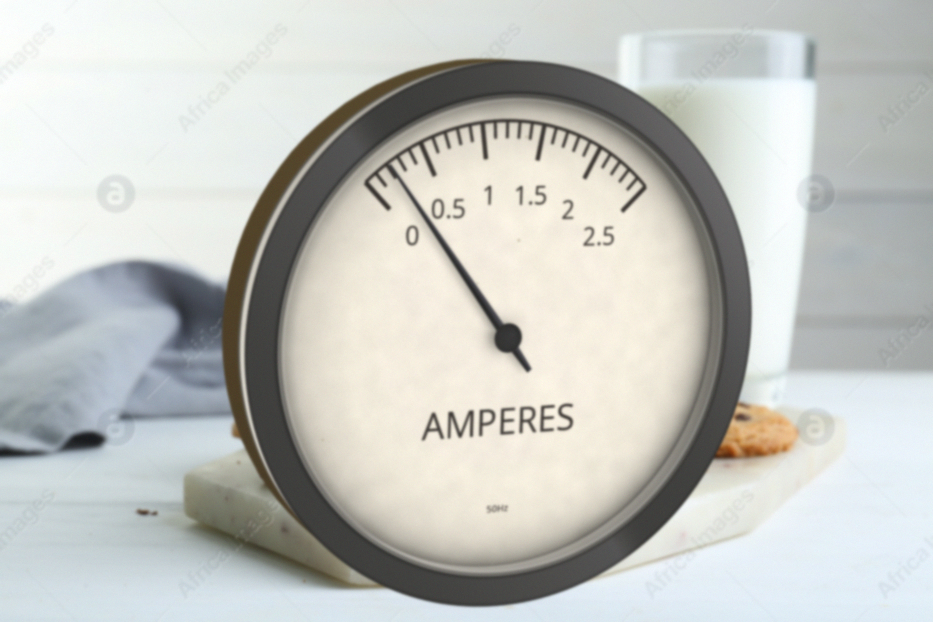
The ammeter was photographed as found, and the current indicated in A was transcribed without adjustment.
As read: 0.2 A
